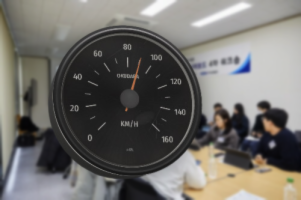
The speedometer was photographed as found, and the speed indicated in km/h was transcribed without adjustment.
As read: 90 km/h
